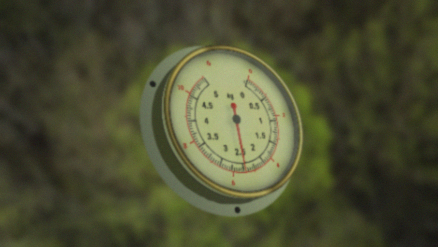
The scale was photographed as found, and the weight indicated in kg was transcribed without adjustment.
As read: 2.5 kg
